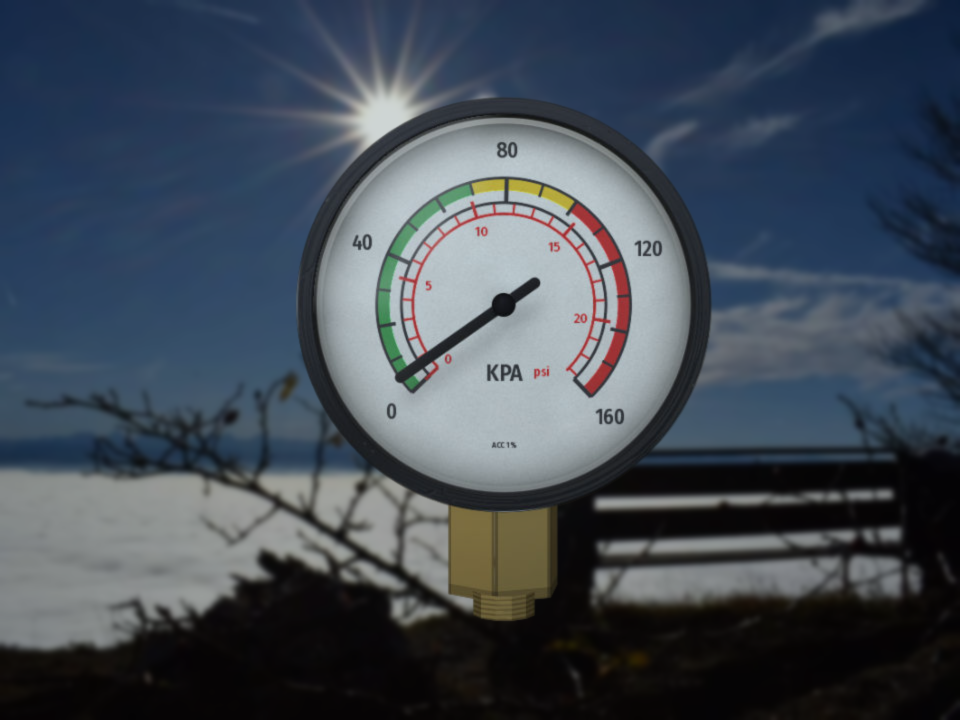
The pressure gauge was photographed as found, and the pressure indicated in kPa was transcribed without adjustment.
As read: 5 kPa
